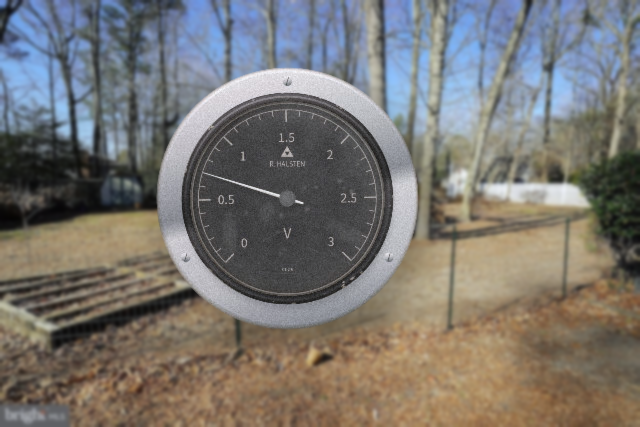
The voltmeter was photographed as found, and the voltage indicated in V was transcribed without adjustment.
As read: 0.7 V
